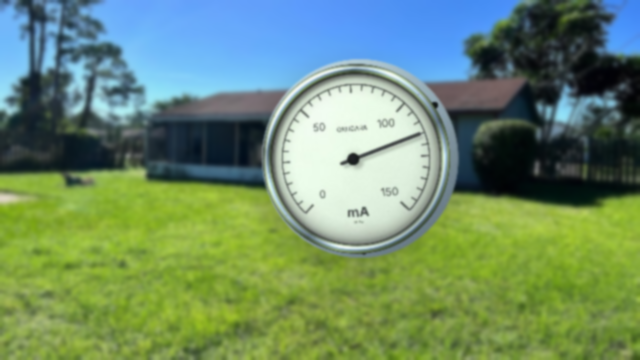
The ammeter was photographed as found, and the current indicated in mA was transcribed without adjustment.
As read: 115 mA
